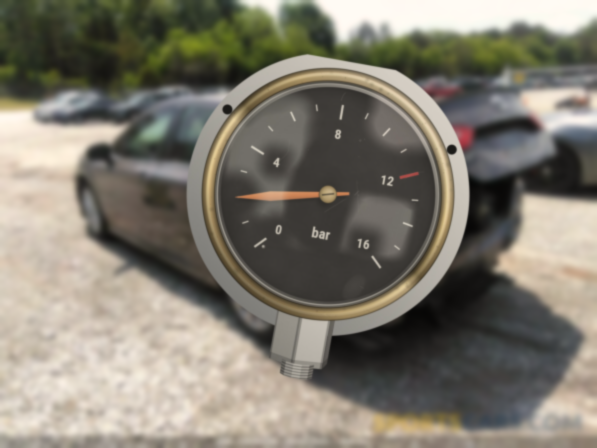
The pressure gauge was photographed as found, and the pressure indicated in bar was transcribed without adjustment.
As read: 2 bar
